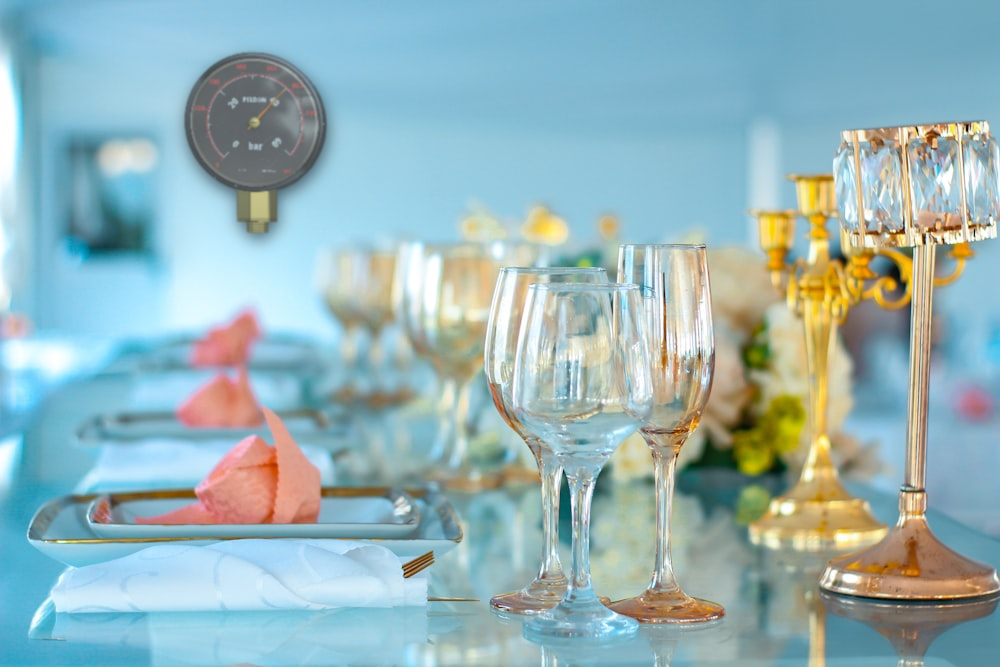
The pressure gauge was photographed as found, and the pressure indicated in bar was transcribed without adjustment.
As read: 40 bar
